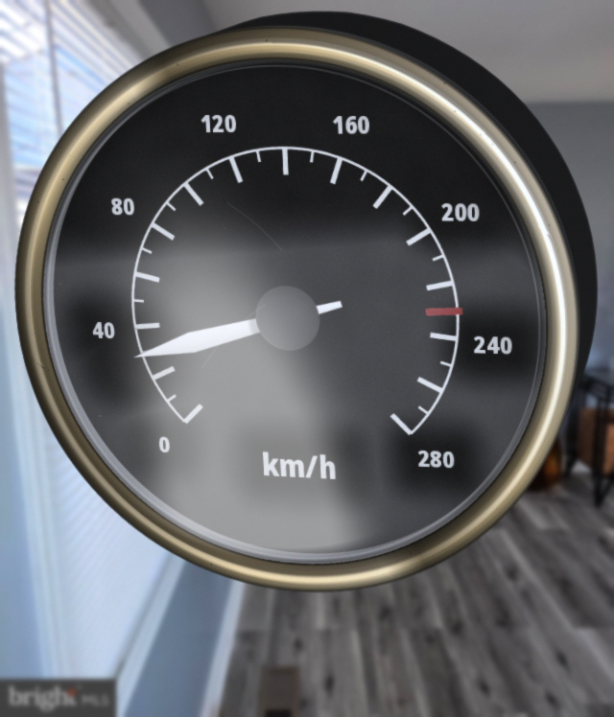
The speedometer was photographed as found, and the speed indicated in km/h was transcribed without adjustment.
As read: 30 km/h
